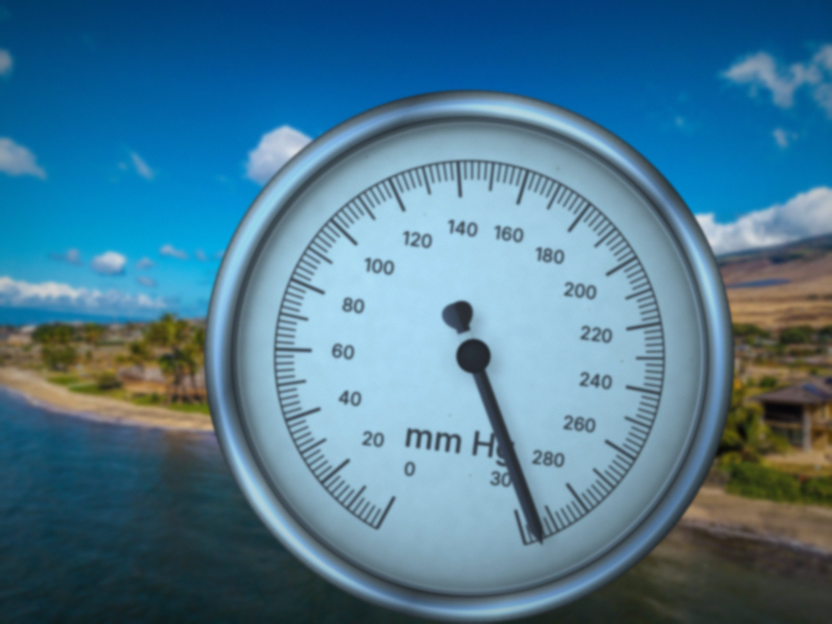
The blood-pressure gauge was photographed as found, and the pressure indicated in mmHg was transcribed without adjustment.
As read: 296 mmHg
